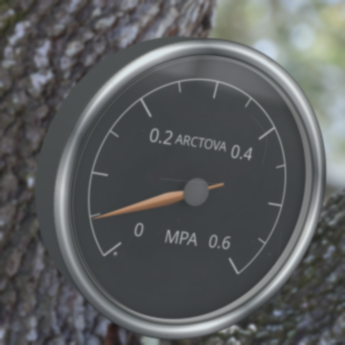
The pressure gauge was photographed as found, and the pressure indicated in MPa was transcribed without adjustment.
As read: 0.05 MPa
